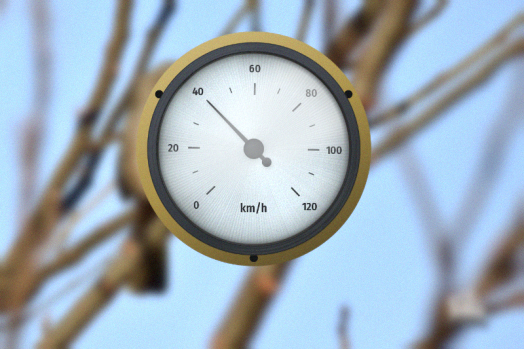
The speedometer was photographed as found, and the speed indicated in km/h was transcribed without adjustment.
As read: 40 km/h
